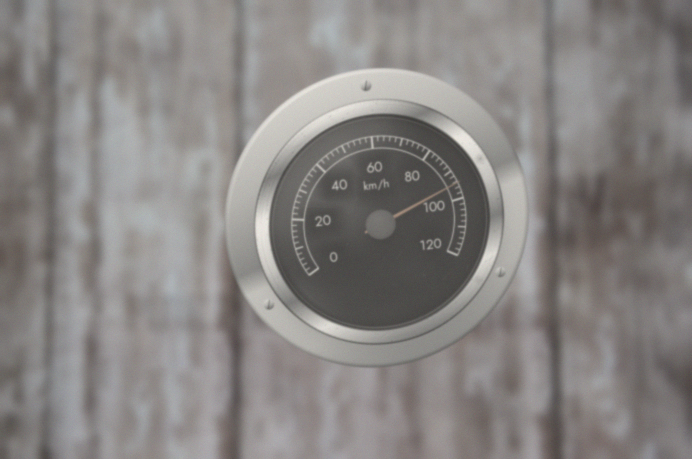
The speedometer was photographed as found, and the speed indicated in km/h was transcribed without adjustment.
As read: 94 km/h
